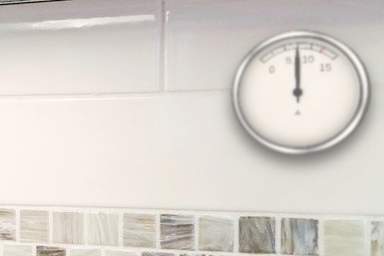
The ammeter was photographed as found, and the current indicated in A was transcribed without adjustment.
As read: 7.5 A
